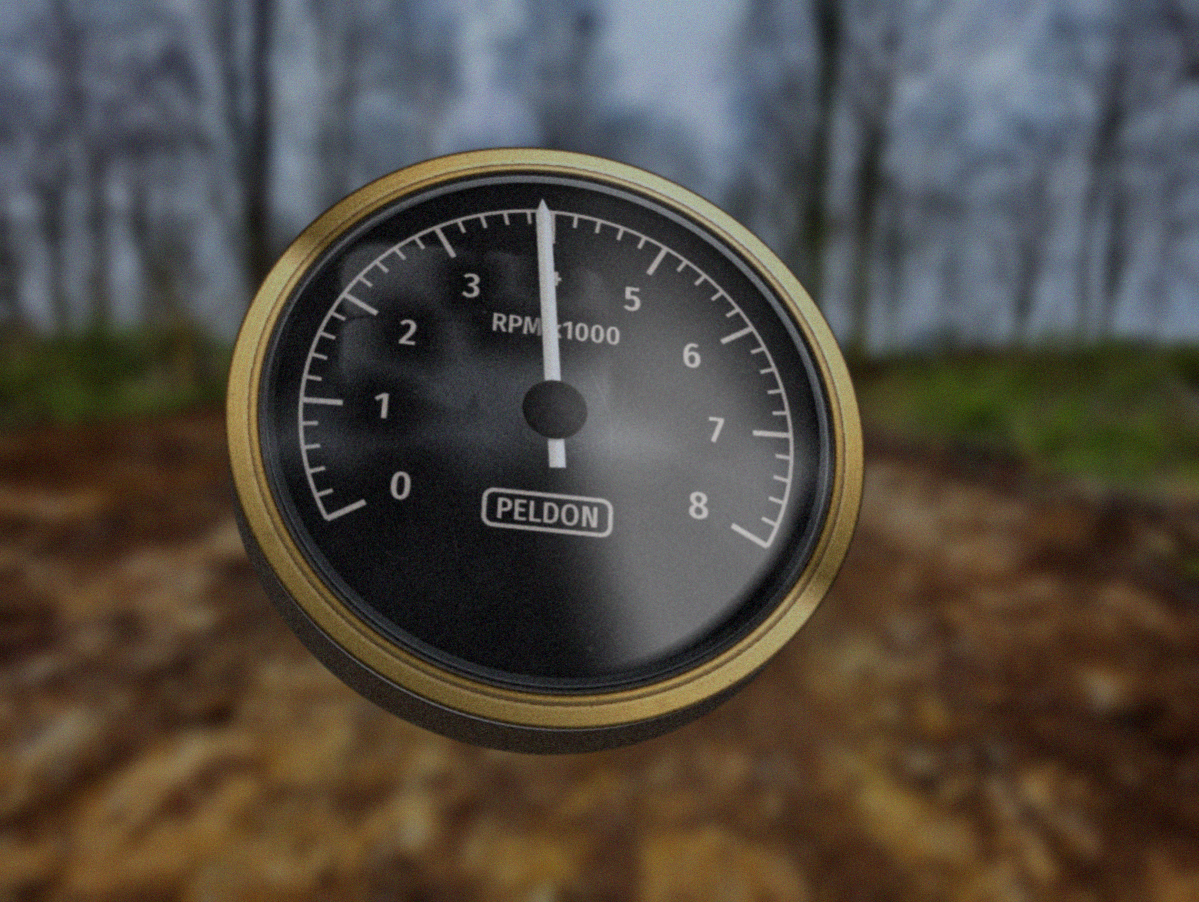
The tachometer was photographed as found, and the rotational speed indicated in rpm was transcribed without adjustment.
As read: 3900 rpm
